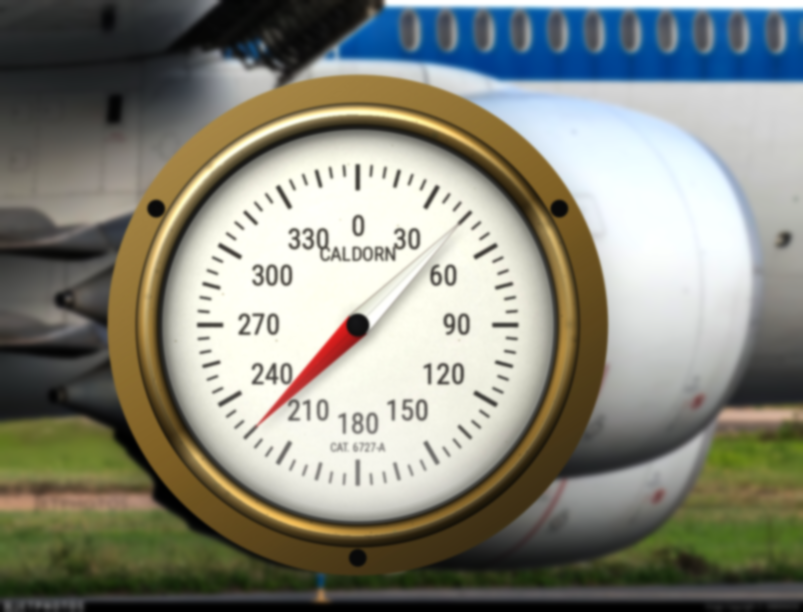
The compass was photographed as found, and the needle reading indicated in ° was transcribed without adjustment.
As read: 225 °
